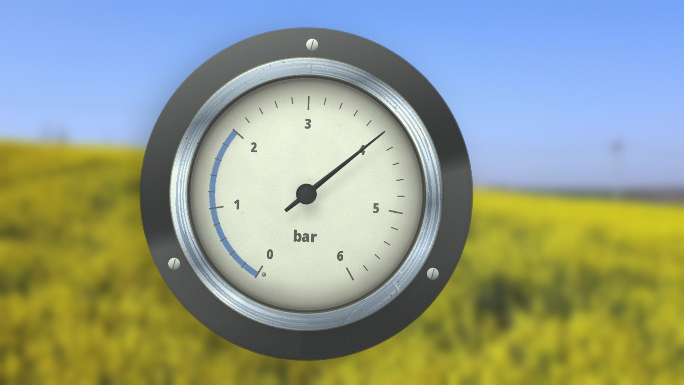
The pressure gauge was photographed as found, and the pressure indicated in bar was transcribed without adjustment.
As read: 4 bar
